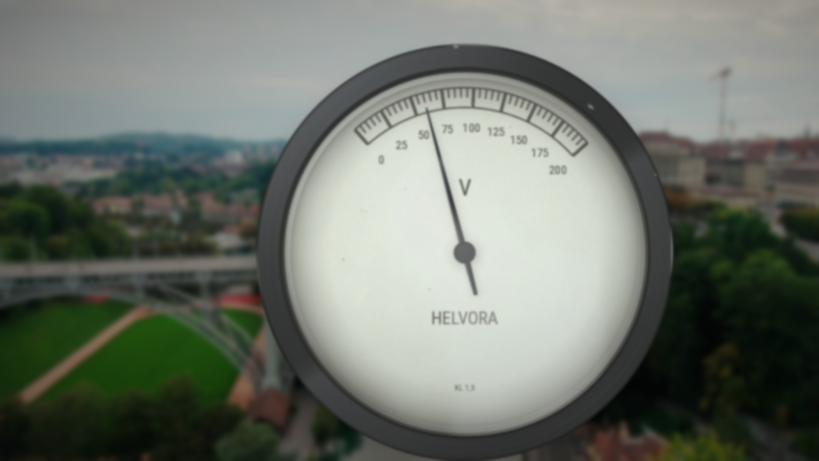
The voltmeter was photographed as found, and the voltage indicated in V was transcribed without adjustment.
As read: 60 V
